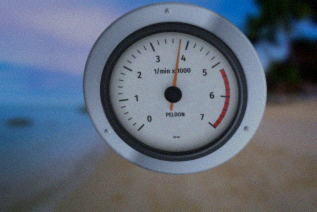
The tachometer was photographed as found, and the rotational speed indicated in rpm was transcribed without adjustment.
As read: 3800 rpm
